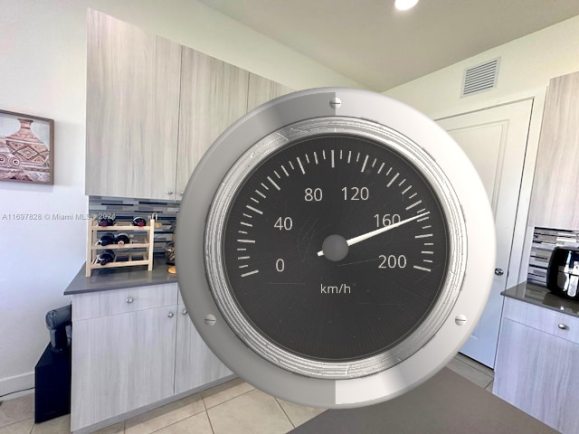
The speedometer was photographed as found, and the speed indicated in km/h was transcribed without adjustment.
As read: 167.5 km/h
